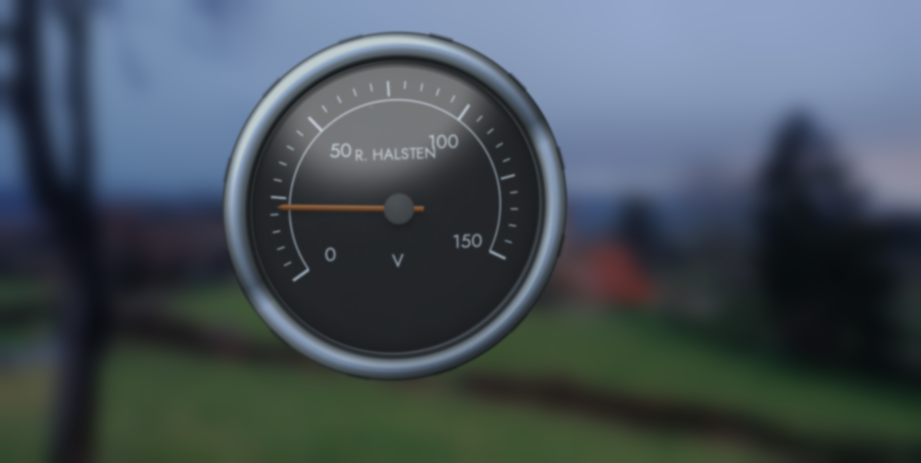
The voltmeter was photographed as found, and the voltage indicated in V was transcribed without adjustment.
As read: 22.5 V
